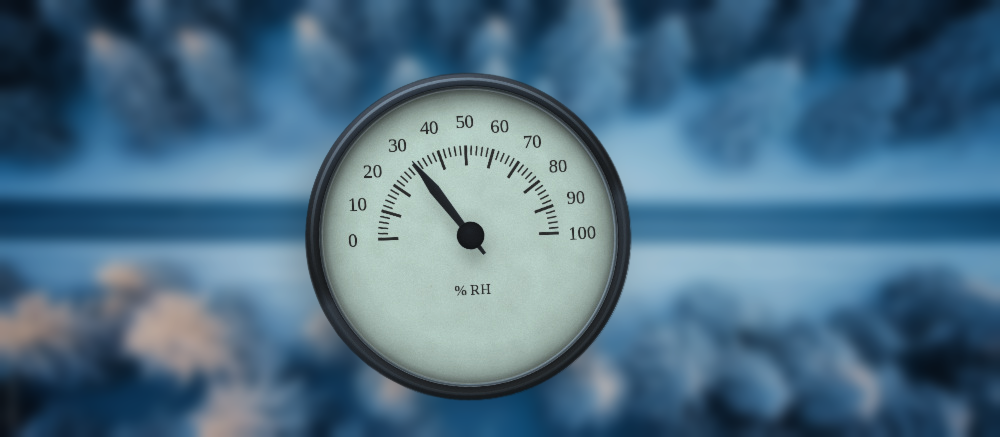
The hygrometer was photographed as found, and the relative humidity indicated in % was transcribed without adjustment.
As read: 30 %
